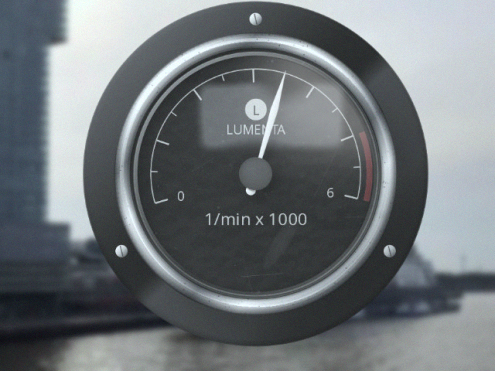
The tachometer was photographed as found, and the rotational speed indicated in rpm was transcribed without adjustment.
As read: 3500 rpm
